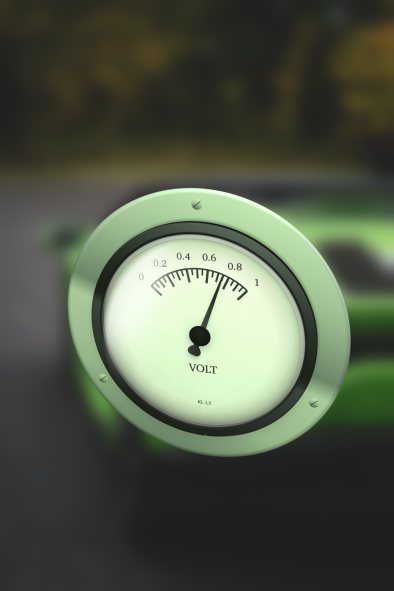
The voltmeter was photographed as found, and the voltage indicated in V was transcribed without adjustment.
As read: 0.75 V
